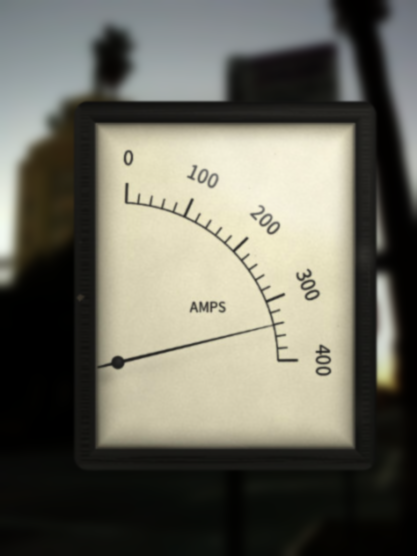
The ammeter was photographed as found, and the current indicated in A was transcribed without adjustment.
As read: 340 A
